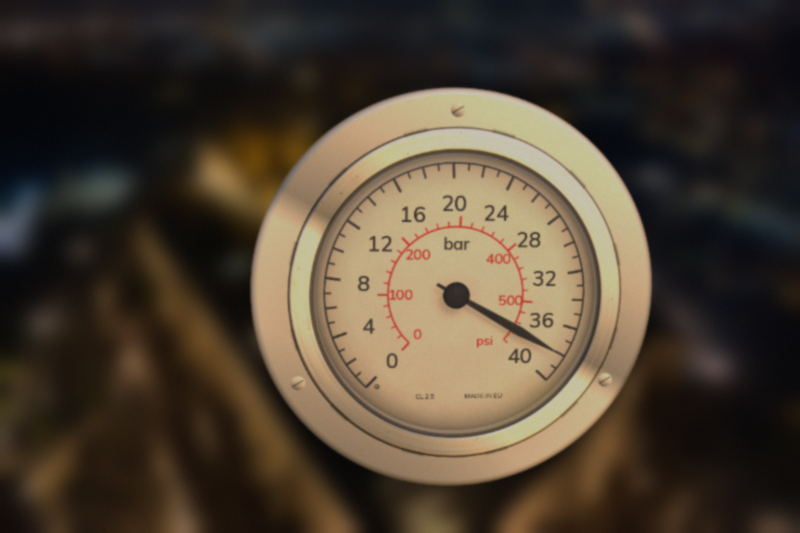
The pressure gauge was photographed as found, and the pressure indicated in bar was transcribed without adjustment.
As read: 38 bar
